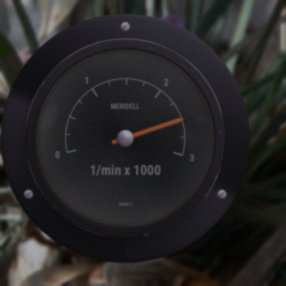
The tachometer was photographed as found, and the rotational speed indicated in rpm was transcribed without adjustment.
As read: 2500 rpm
